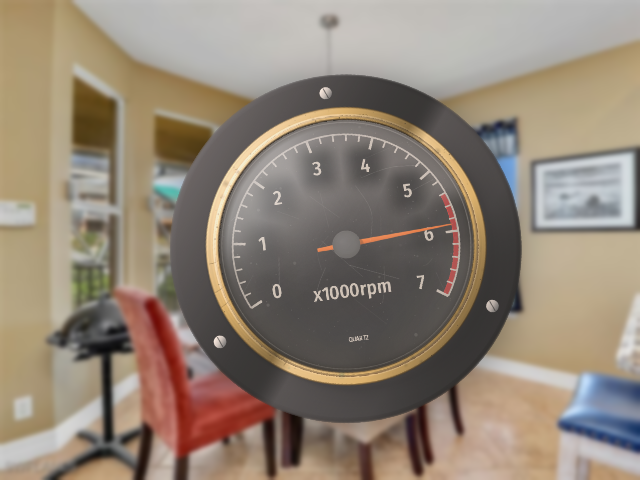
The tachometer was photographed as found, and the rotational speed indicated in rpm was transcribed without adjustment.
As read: 5900 rpm
